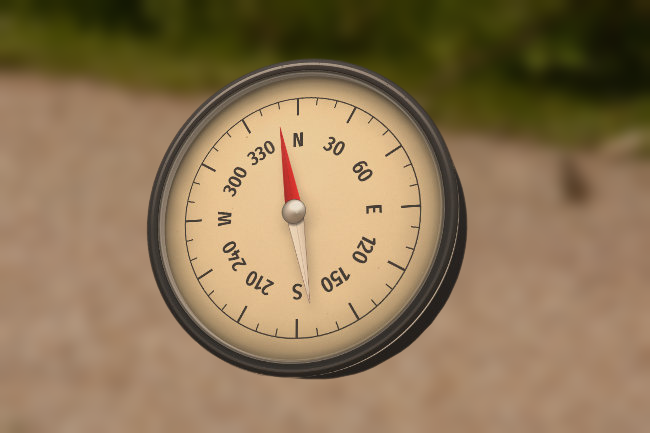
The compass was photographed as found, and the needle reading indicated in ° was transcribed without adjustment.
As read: 350 °
